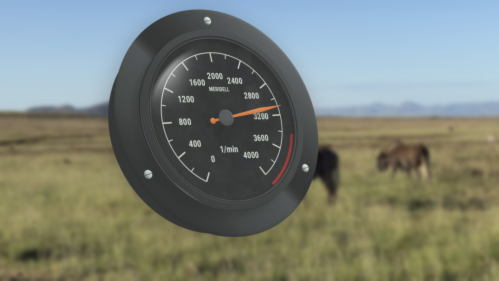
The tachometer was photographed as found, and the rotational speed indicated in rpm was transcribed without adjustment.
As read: 3100 rpm
